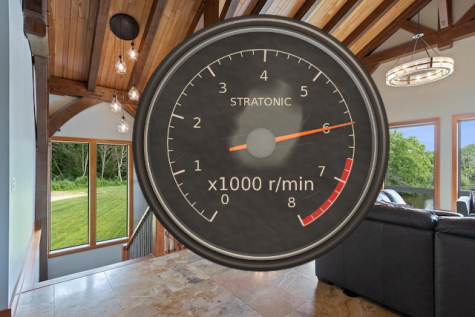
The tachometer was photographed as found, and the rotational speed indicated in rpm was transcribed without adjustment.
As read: 6000 rpm
